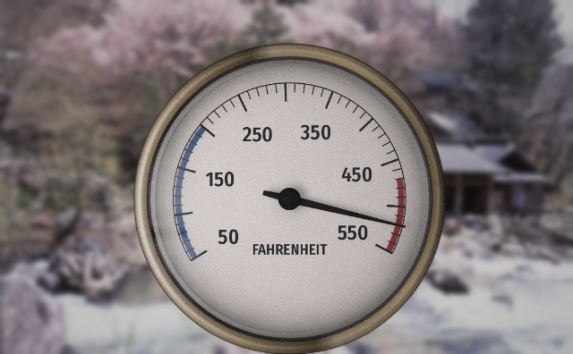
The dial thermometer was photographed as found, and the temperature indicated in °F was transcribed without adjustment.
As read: 520 °F
